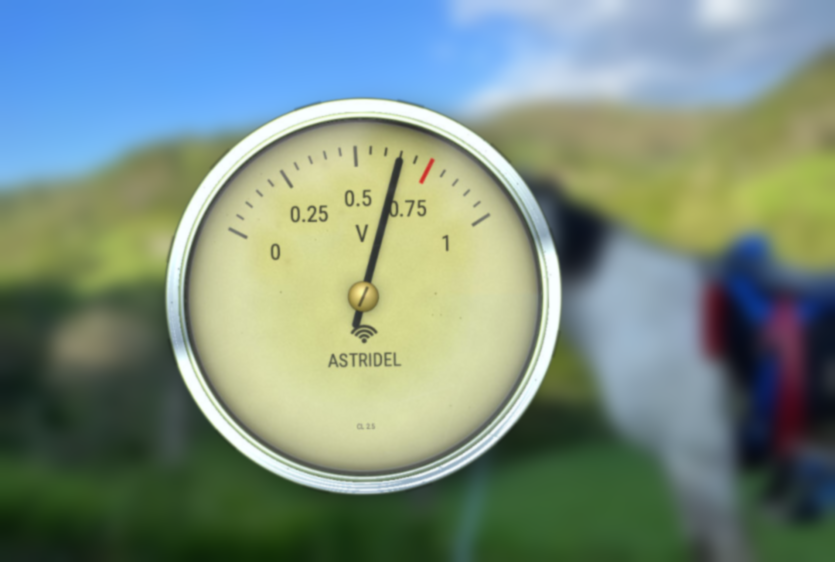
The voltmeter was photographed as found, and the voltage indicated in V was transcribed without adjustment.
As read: 0.65 V
